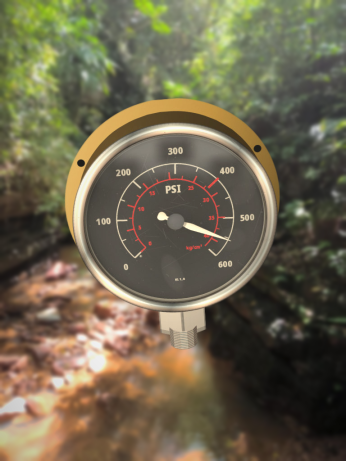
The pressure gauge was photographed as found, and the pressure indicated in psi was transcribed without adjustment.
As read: 550 psi
